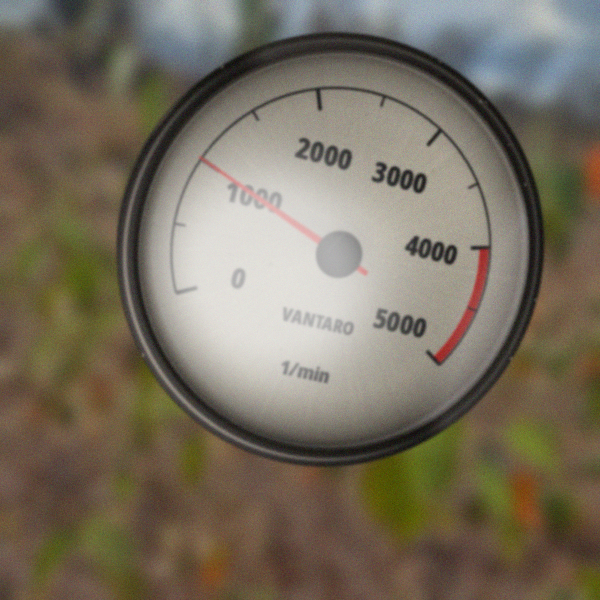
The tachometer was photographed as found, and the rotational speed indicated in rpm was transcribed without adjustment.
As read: 1000 rpm
